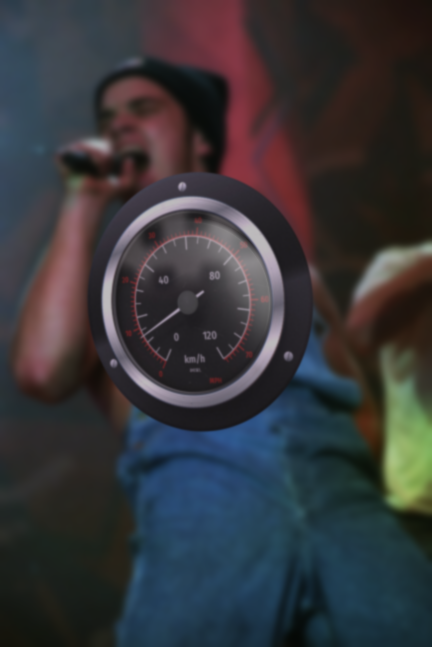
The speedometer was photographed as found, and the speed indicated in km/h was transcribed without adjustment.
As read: 12.5 km/h
